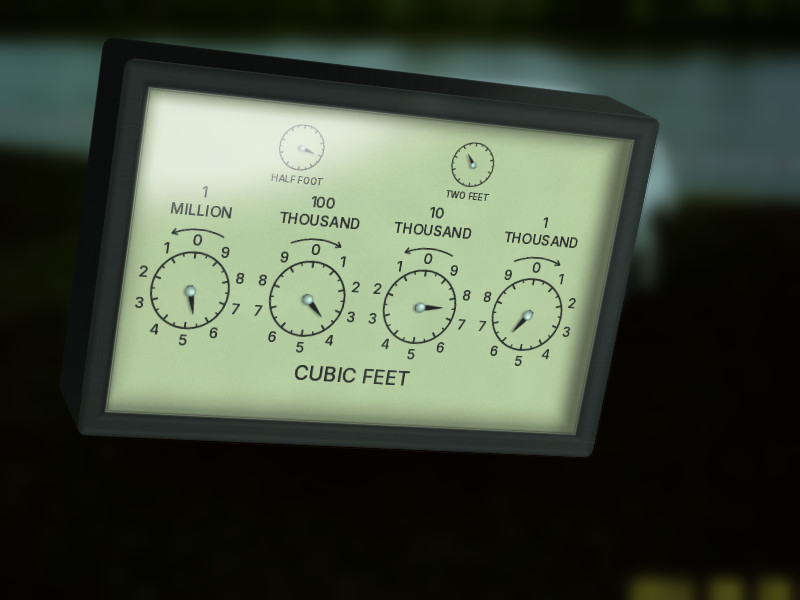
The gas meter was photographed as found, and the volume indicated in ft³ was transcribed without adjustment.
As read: 537600 ft³
